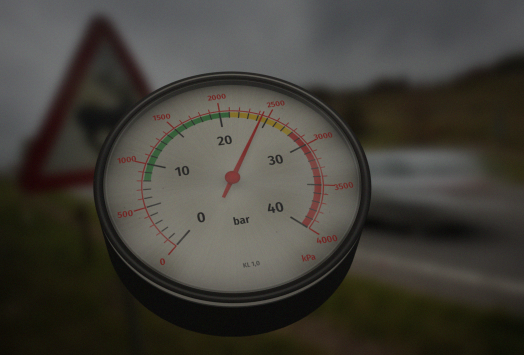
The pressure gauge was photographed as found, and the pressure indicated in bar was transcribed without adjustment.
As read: 24.5 bar
